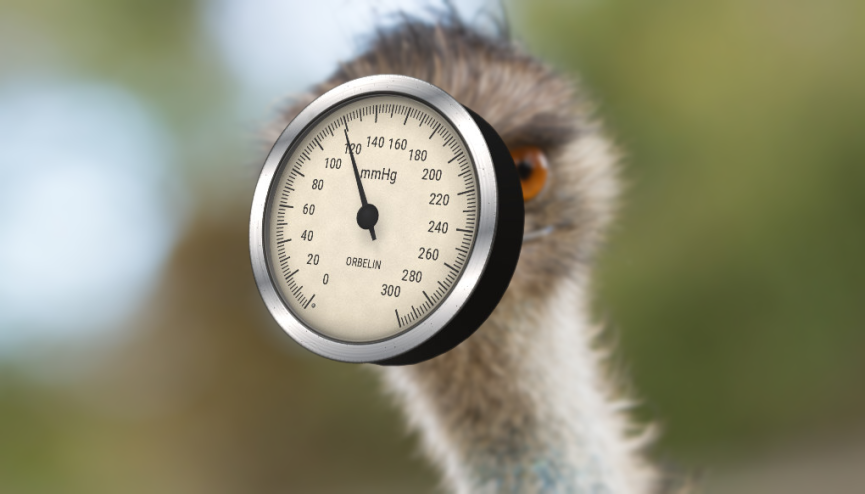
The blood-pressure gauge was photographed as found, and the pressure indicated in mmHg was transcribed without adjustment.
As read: 120 mmHg
